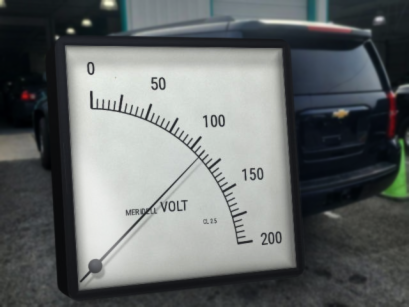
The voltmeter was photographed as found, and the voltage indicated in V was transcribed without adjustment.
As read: 110 V
